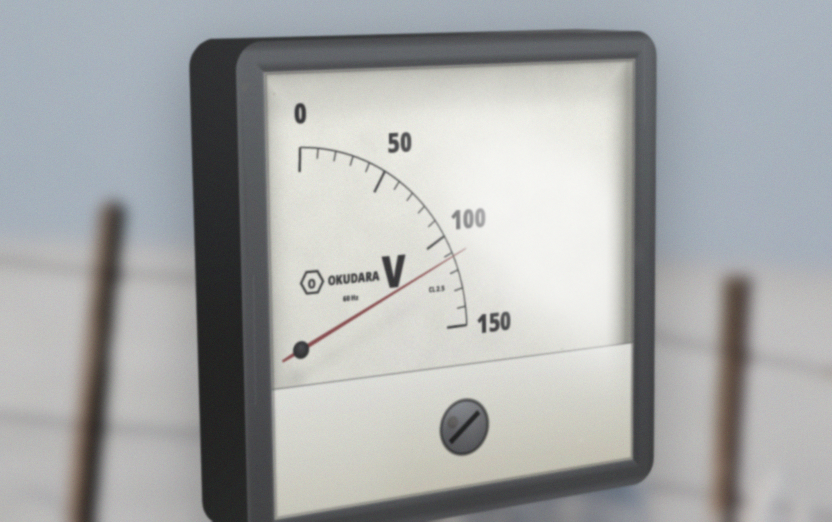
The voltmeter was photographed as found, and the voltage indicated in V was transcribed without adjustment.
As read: 110 V
